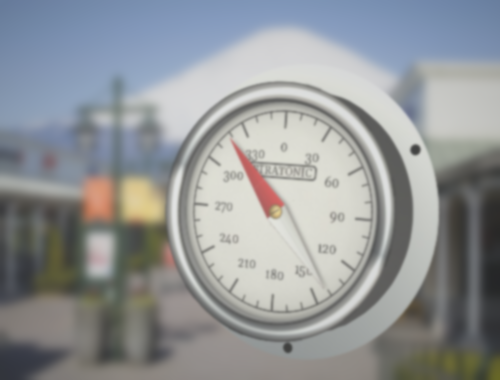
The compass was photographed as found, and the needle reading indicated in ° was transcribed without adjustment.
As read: 320 °
